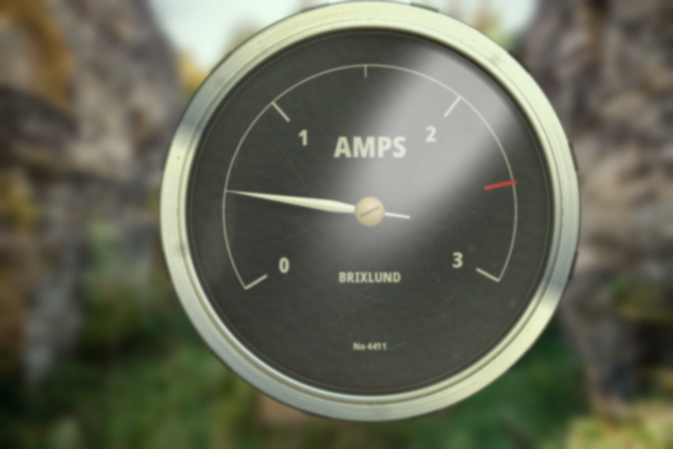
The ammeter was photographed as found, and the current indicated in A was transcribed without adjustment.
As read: 0.5 A
